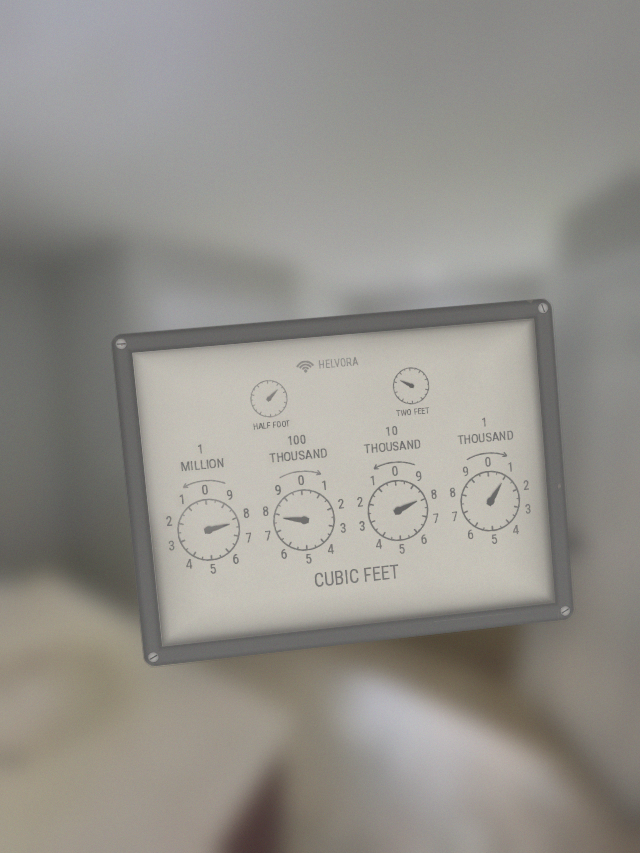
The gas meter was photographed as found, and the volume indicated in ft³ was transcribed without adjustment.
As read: 778100 ft³
